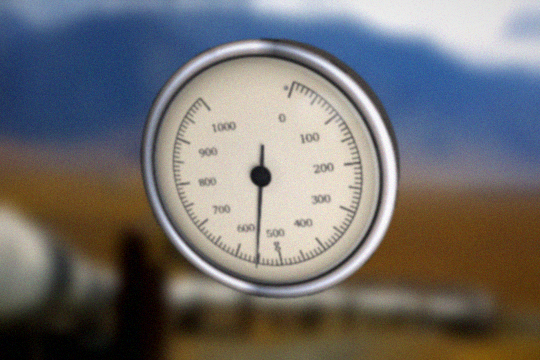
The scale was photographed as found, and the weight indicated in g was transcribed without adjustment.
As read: 550 g
